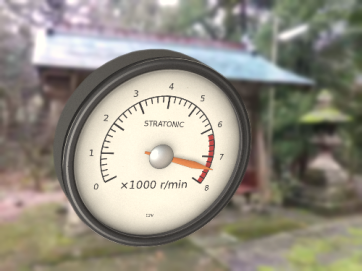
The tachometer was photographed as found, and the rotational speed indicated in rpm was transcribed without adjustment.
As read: 7400 rpm
